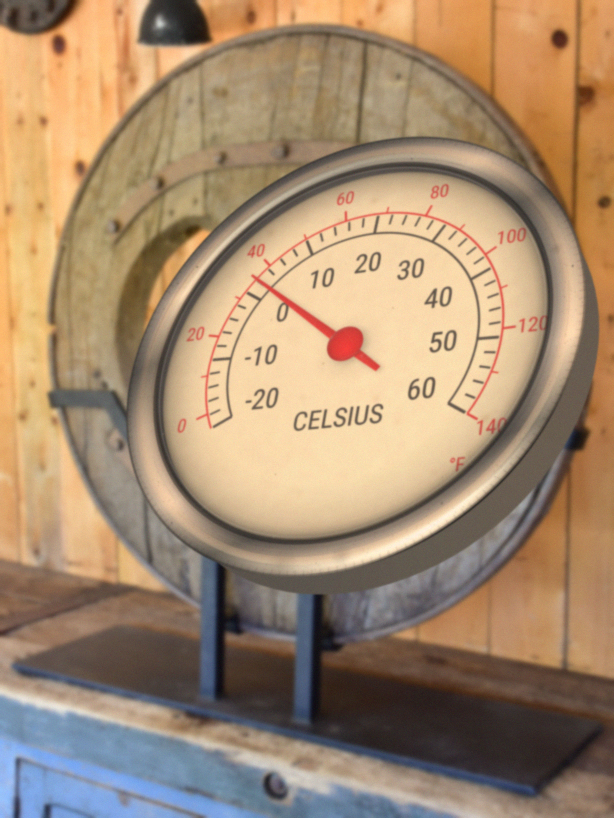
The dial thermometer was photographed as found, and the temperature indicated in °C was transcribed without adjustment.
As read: 2 °C
